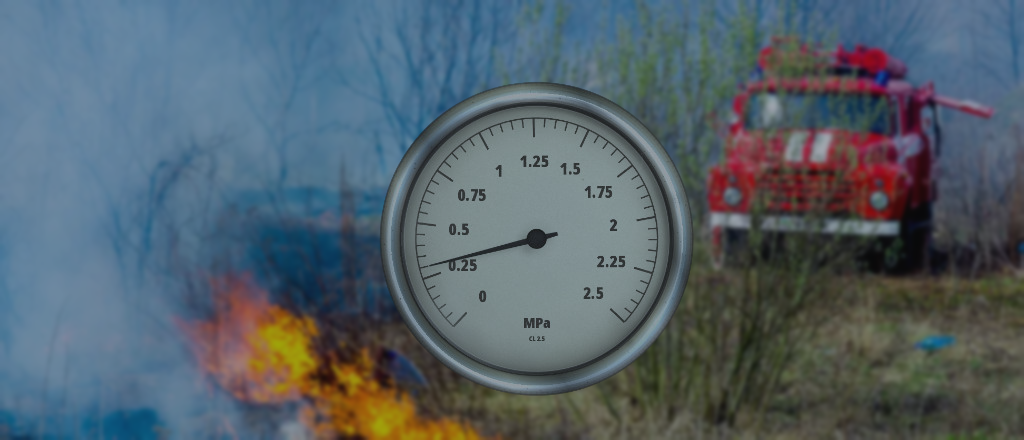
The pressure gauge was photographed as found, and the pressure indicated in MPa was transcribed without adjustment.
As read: 0.3 MPa
